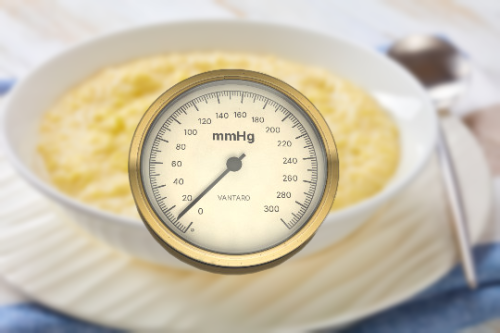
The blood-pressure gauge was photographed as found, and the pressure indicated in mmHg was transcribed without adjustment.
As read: 10 mmHg
